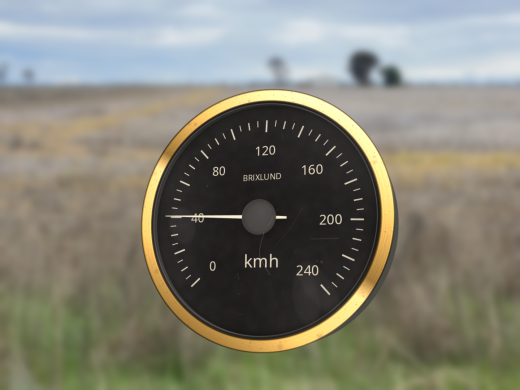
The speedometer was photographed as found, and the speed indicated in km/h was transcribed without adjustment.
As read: 40 km/h
